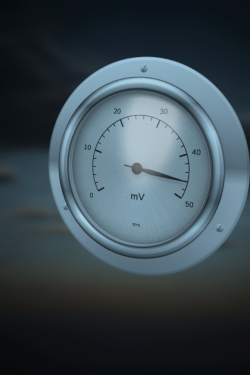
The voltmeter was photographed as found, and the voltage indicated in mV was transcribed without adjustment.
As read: 46 mV
